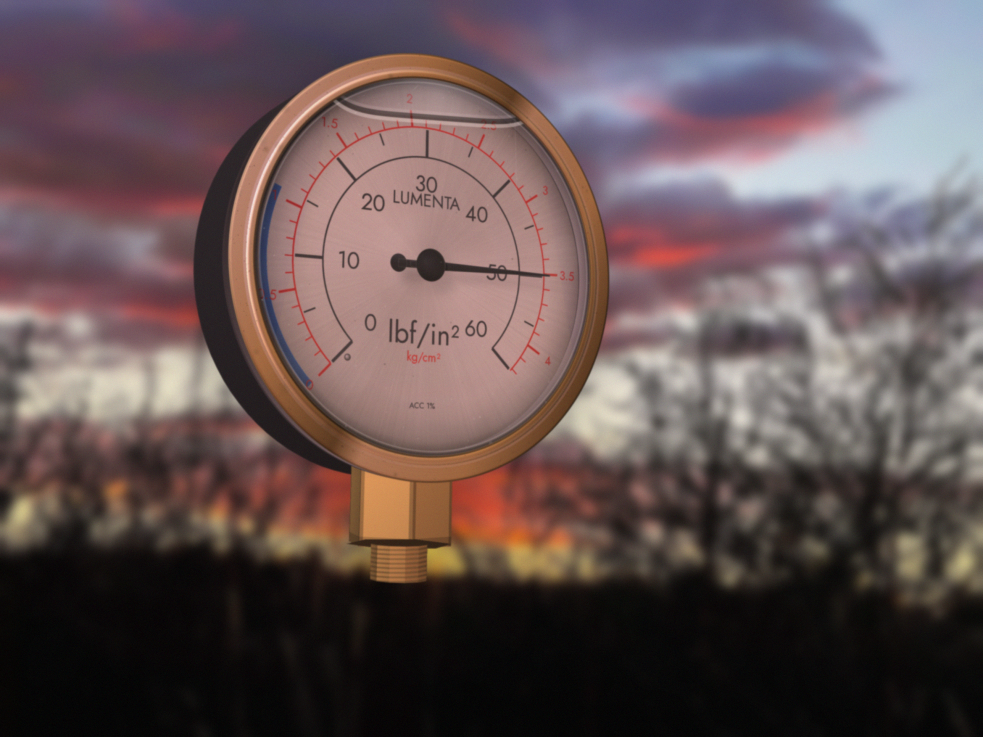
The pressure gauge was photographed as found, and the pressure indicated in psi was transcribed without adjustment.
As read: 50 psi
